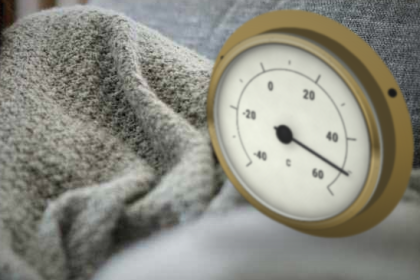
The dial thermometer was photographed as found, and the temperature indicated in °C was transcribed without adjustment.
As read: 50 °C
